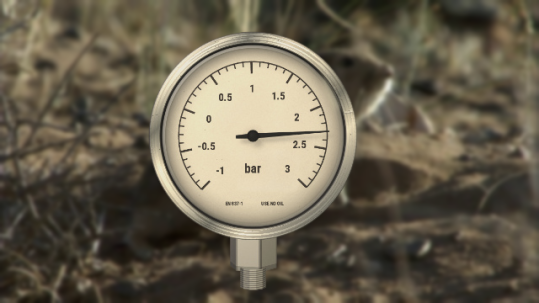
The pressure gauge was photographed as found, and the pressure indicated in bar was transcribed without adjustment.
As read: 2.3 bar
